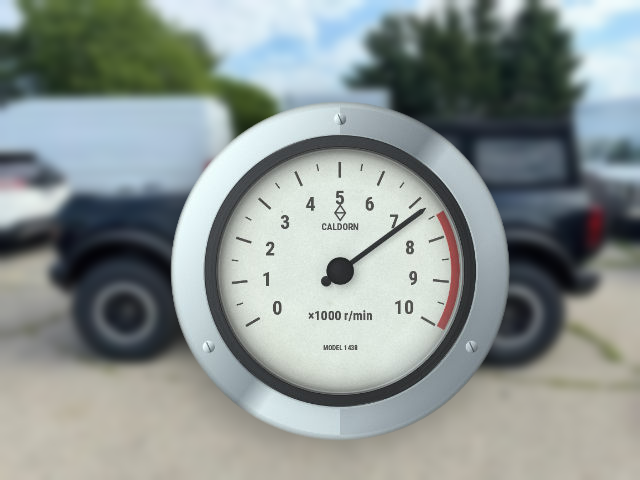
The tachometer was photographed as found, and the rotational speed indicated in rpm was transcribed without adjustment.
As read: 7250 rpm
